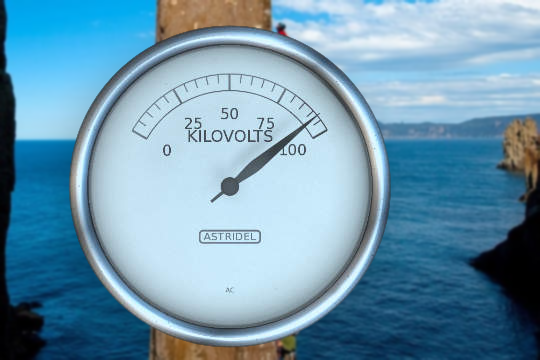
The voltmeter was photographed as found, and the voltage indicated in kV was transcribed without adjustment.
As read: 92.5 kV
